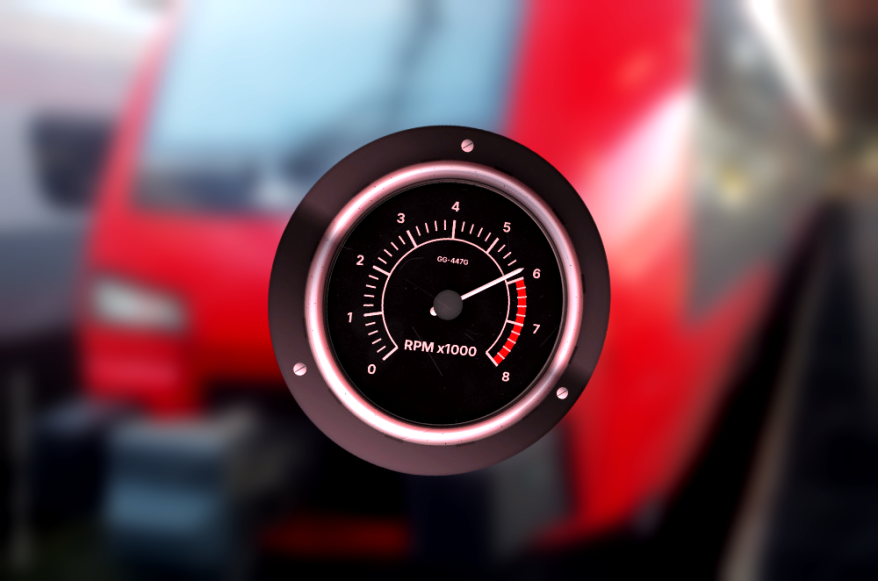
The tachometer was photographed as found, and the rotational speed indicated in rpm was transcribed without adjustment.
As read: 5800 rpm
